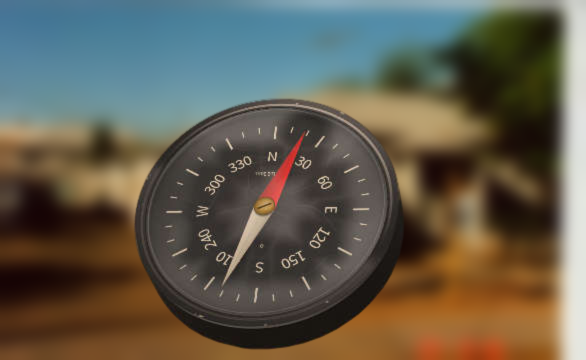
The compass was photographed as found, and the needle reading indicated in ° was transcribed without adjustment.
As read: 20 °
